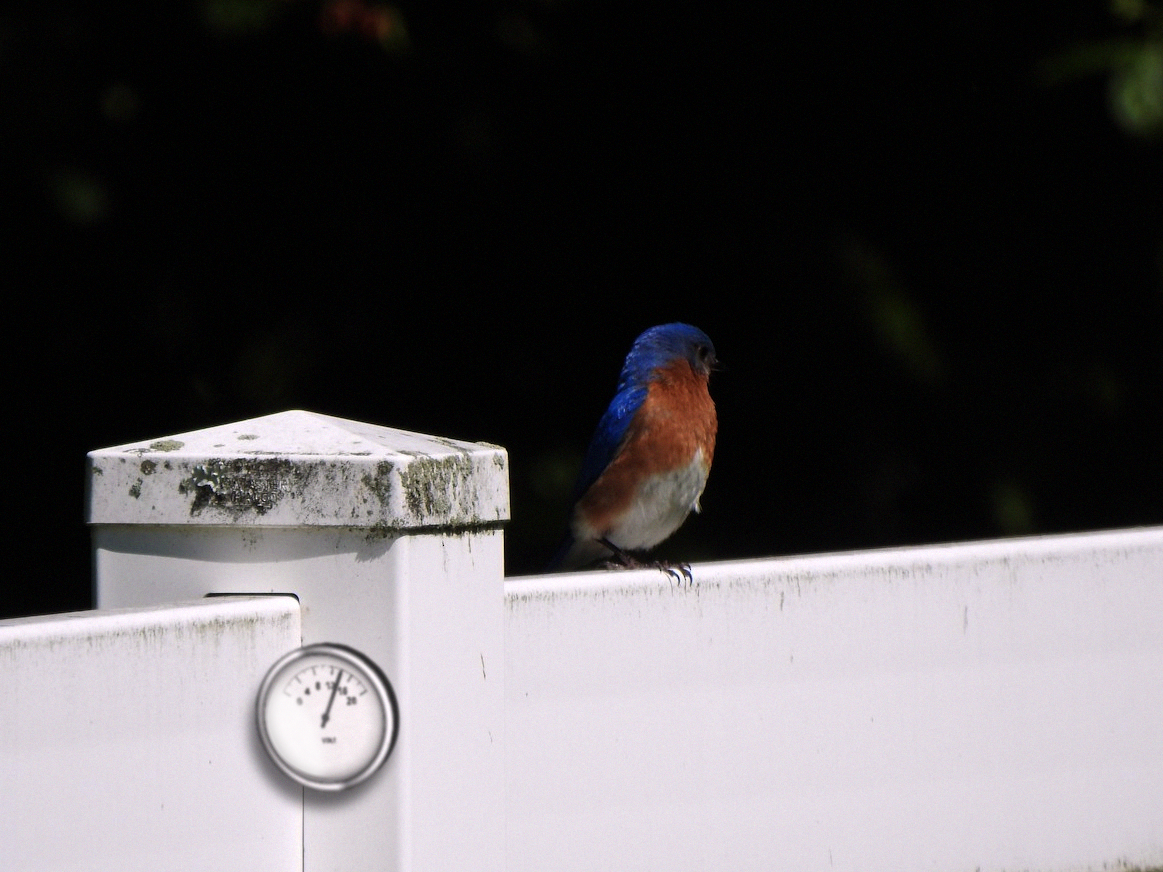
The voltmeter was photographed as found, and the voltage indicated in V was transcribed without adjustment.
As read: 14 V
